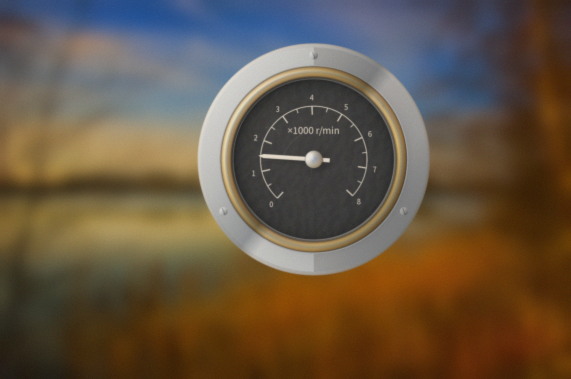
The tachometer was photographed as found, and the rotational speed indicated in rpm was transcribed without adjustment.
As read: 1500 rpm
